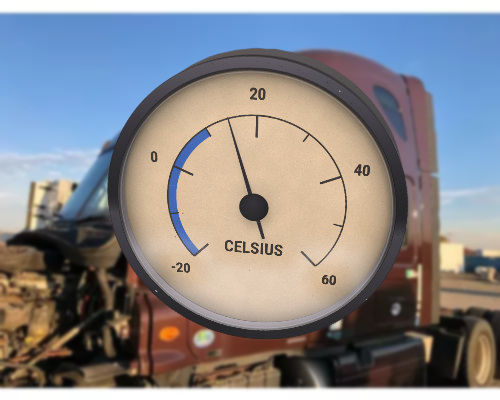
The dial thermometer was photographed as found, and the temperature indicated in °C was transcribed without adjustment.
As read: 15 °C
